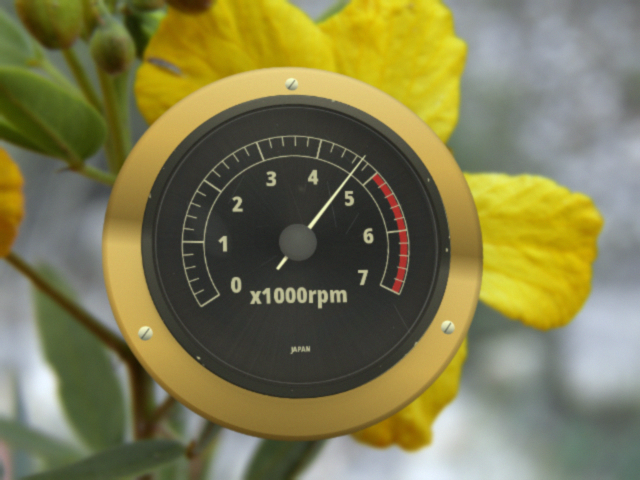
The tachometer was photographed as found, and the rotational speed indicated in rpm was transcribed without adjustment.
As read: 4700 rpm
